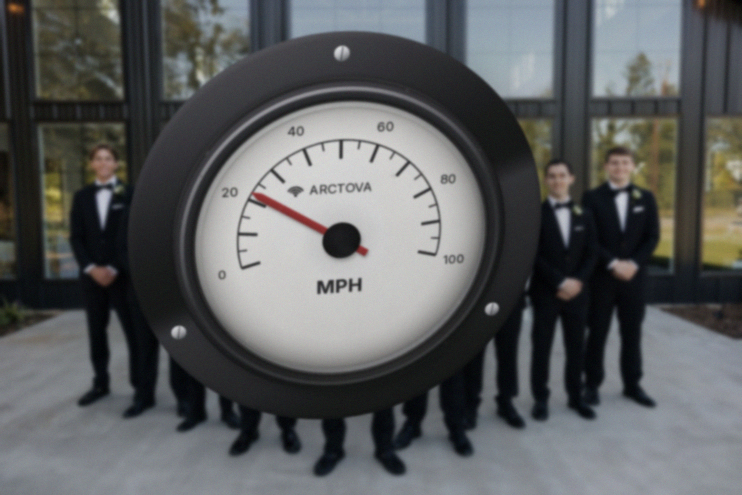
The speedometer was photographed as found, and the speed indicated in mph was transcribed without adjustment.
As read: 22.5 mph
